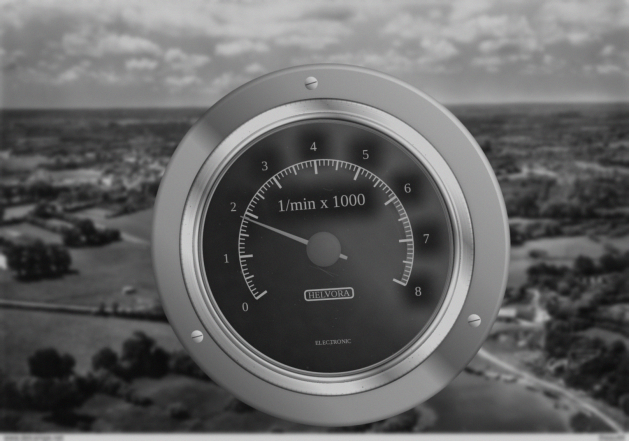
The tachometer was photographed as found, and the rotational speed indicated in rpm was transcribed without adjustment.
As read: 1900 rpm
